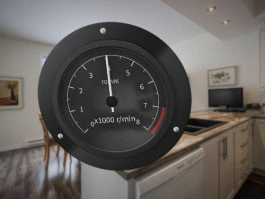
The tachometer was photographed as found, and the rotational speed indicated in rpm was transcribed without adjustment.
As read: 4000 rpm
